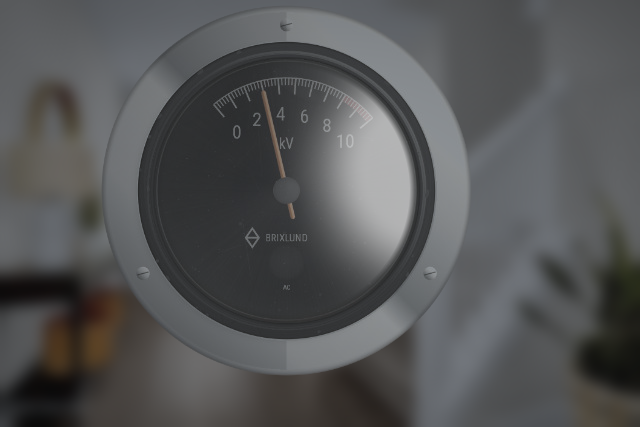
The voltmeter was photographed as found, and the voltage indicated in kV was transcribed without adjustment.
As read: 3 kV
